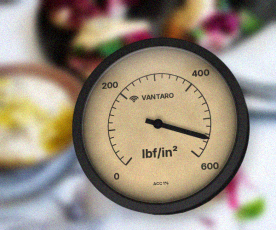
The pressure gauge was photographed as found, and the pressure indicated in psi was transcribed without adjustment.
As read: 550 psi
